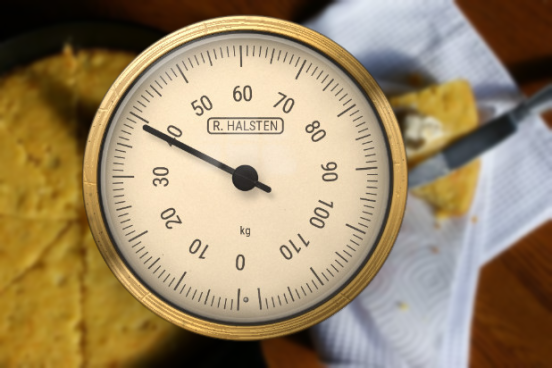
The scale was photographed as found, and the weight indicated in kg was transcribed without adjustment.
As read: 39 kg
